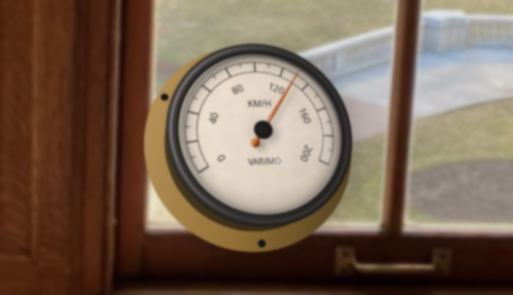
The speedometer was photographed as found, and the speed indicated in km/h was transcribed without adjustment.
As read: 130 km/h
